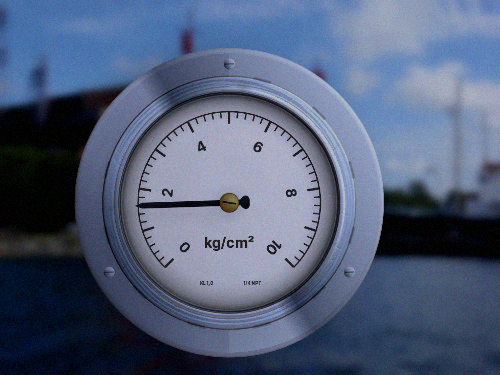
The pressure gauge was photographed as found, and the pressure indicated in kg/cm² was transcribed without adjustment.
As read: 1.6 kg/cm²
